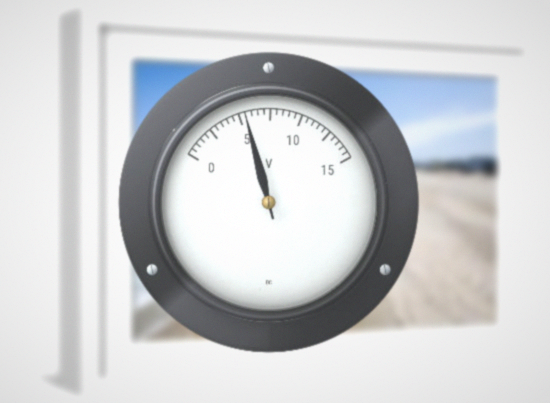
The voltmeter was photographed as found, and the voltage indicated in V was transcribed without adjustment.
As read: 5.5 V
